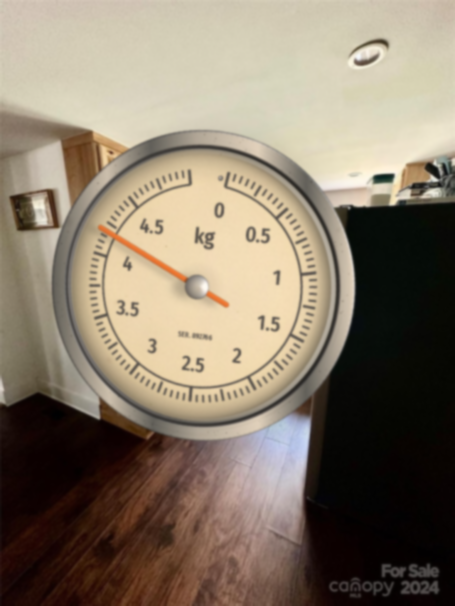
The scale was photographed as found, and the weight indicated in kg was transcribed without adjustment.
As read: 4.2 kg
